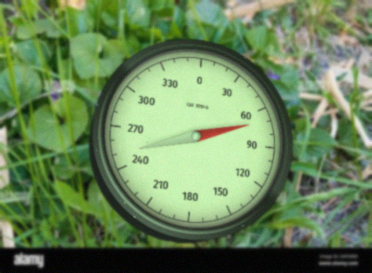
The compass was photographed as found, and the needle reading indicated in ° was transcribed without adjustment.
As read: 70 °
